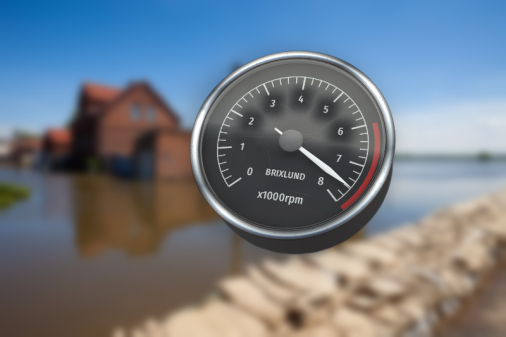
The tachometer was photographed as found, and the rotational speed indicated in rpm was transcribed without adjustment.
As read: 7600 rpm
